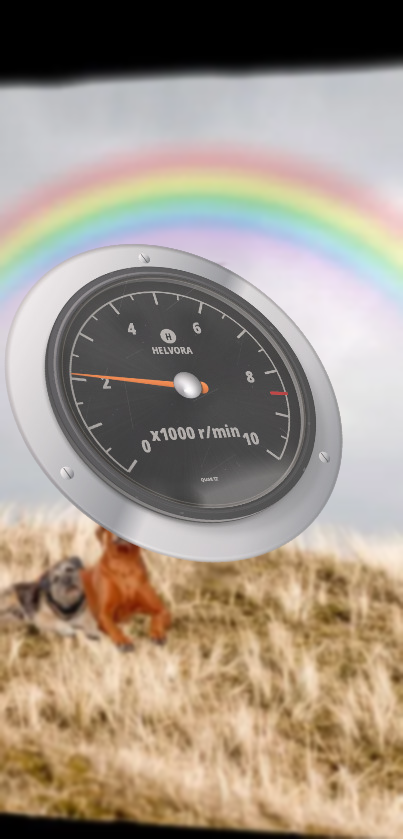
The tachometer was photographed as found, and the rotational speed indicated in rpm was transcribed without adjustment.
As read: 2000 rpm
